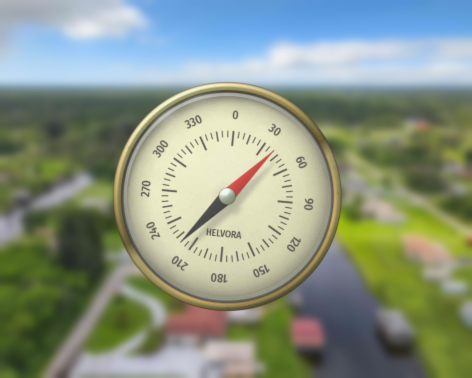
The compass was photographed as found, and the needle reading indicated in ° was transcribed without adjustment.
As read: 40 °
